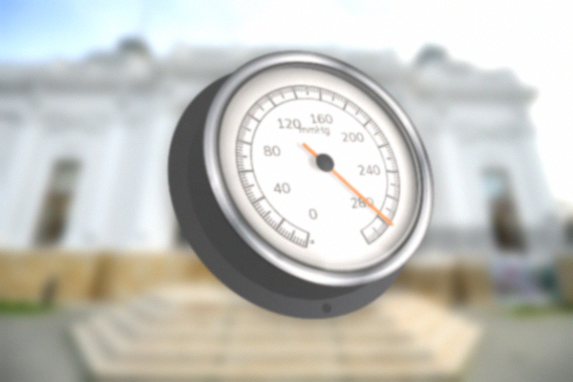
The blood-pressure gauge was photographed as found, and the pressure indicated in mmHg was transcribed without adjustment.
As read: 280 mmHg
